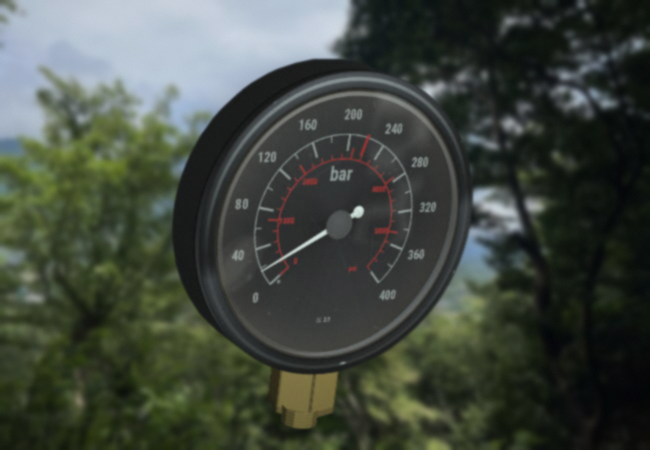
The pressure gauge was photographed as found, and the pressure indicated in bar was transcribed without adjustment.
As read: 20 bar
